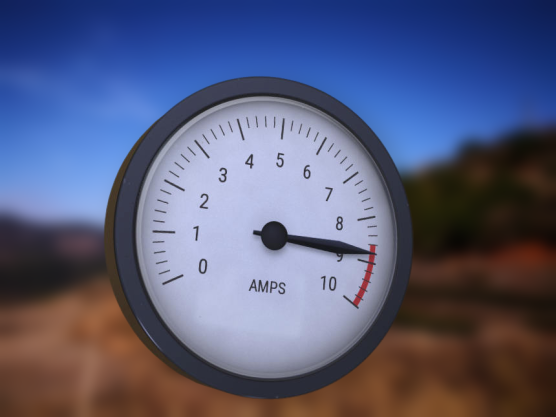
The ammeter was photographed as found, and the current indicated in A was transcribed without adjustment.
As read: 8.8 A
